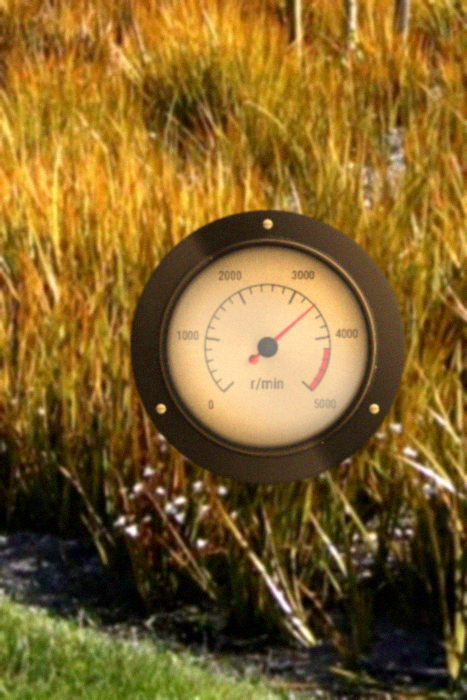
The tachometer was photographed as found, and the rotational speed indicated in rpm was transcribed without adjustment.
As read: 3400 rpm
